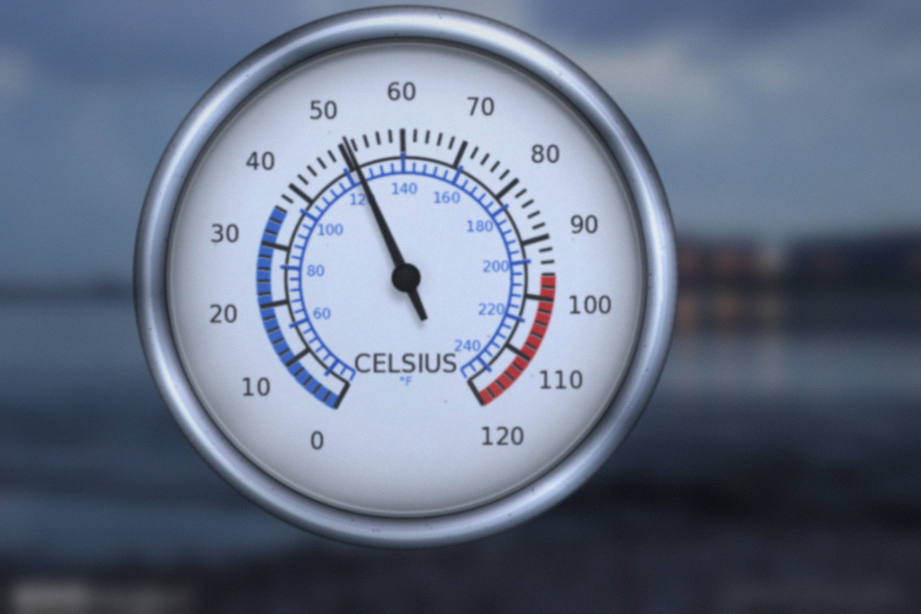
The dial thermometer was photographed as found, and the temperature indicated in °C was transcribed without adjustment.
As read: 51 °C
